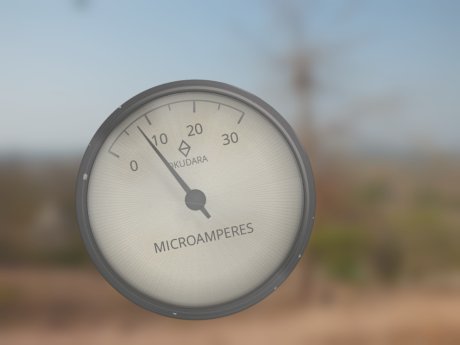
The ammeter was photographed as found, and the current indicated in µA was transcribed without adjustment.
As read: 7.5 µA
